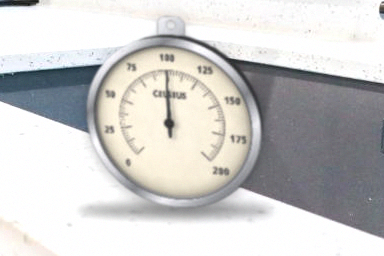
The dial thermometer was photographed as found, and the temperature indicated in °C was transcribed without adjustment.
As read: 100 °C
